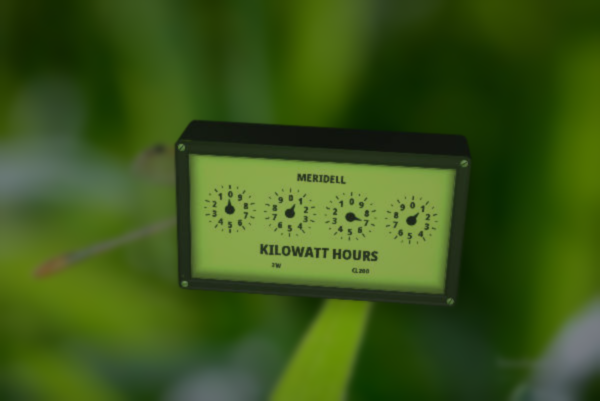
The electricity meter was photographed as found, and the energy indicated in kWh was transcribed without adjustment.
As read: 71 kWh
